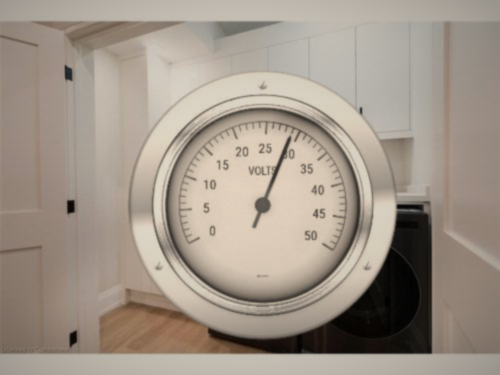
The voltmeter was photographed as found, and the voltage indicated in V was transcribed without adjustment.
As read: 29 V
